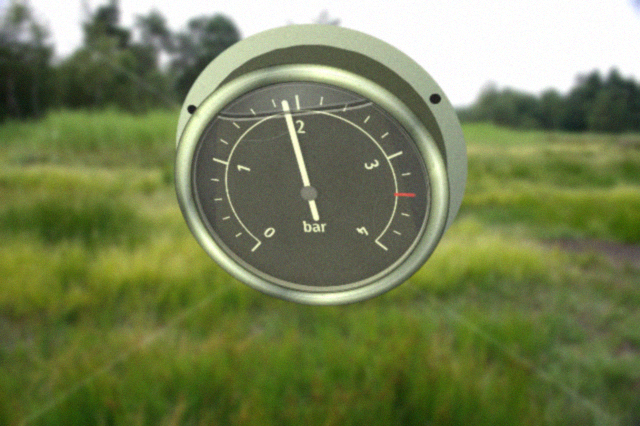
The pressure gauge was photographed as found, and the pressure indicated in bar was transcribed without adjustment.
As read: 1.9 bar
